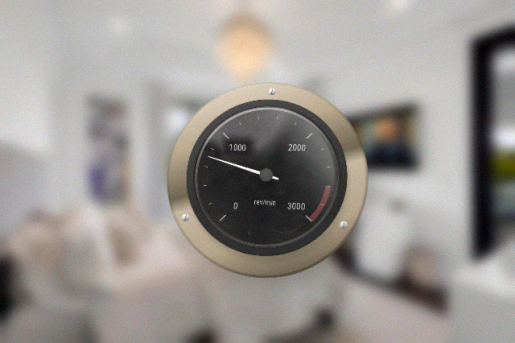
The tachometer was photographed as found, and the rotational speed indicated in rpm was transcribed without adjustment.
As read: 700 rpm
